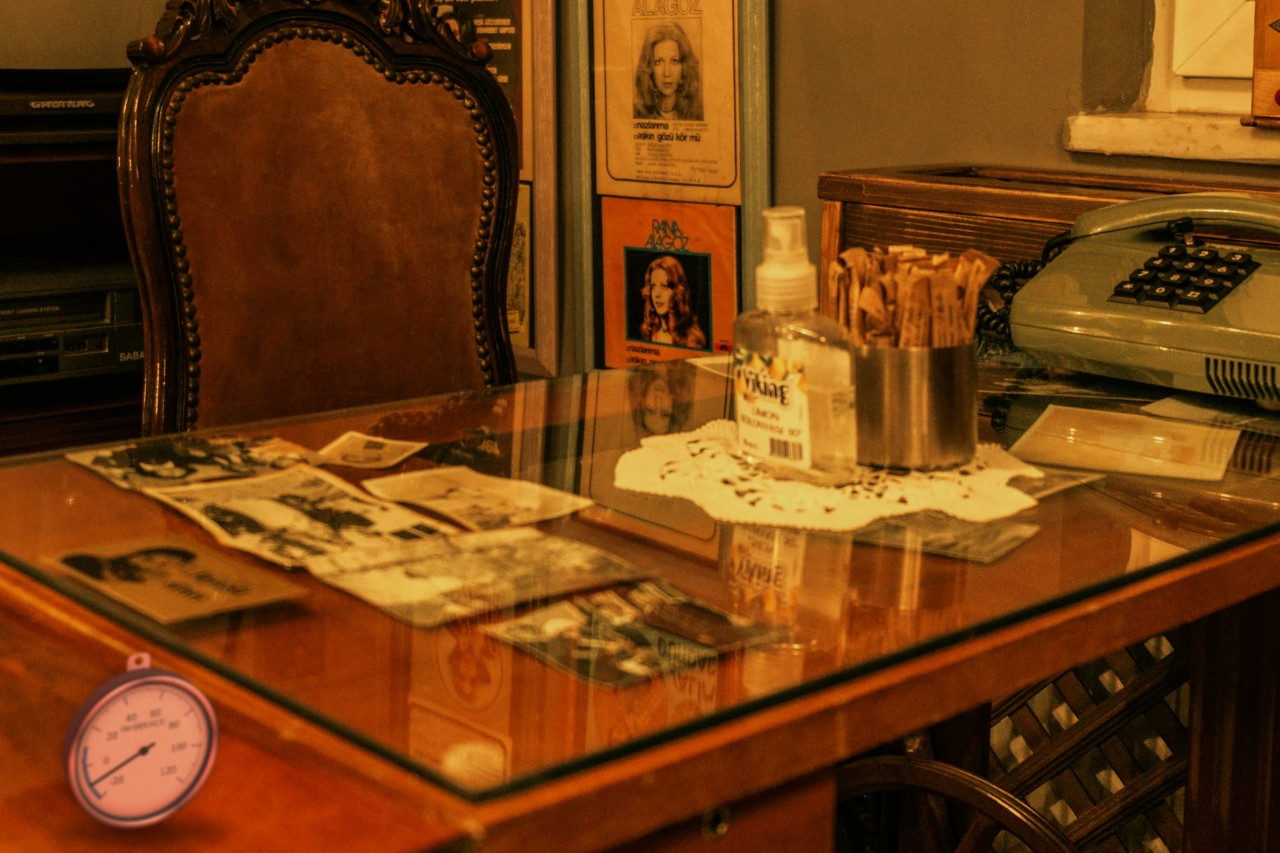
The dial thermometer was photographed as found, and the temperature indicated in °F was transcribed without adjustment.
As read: -10 °F
